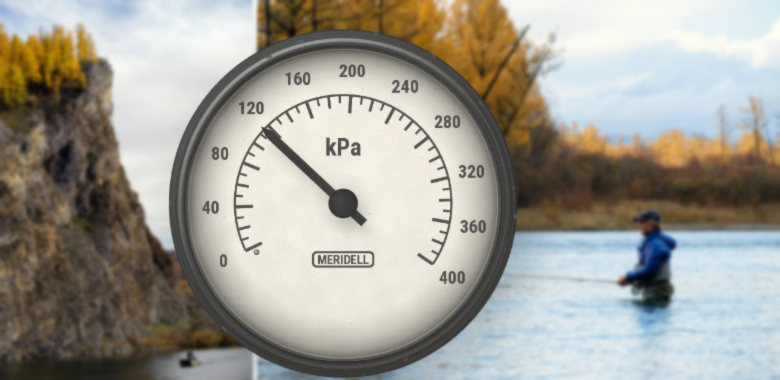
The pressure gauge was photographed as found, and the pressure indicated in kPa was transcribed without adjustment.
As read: 115 kPa
